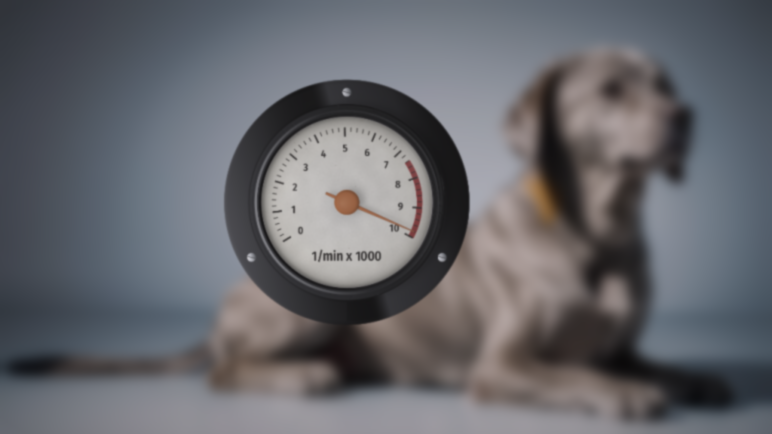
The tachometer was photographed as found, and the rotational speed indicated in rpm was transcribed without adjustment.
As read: 9800 rpm
